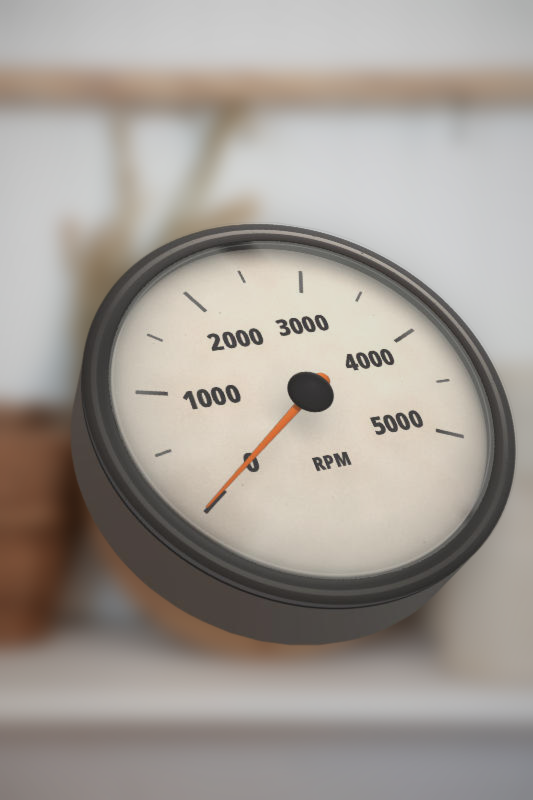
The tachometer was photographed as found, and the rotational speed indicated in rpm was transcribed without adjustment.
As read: 0 rpm
